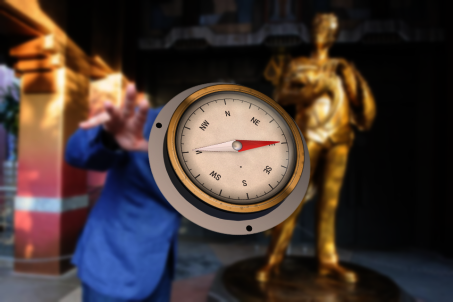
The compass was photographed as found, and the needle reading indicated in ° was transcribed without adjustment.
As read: 90 °
